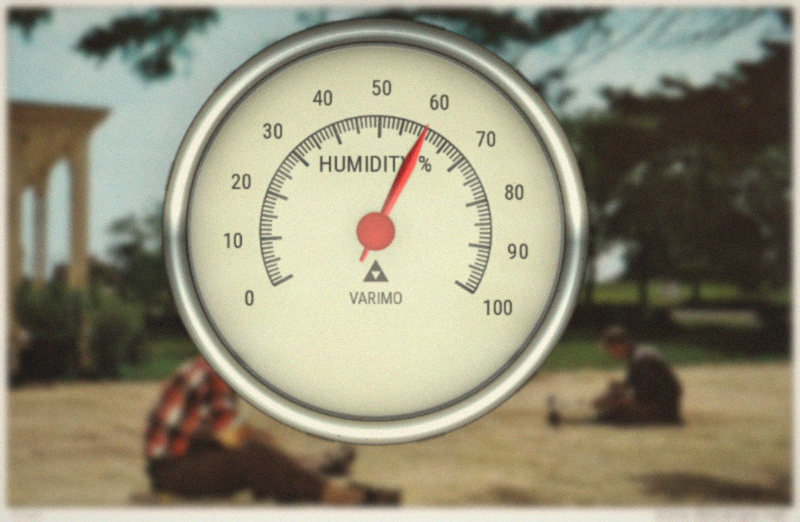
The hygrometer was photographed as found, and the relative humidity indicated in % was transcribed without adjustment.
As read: 60 %
